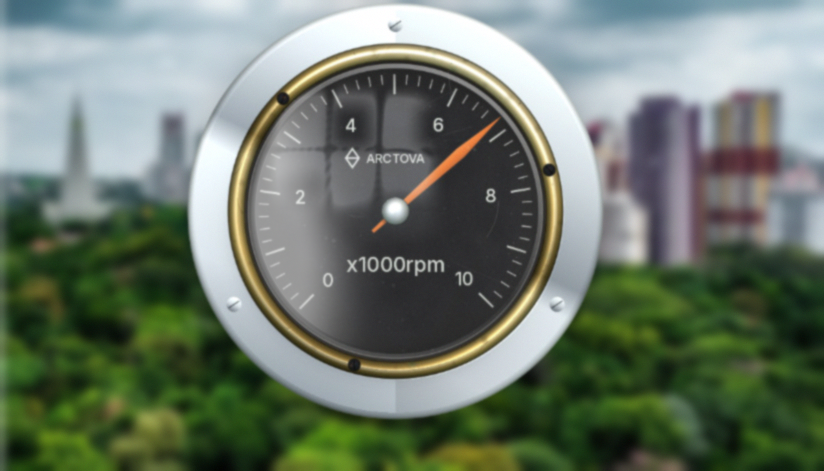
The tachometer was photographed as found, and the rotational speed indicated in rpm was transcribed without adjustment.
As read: 6800 rpm
